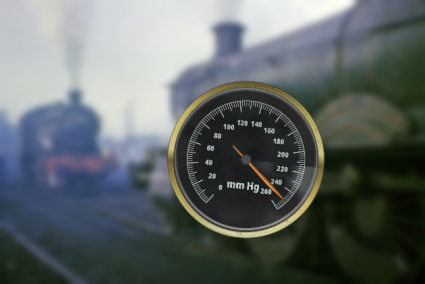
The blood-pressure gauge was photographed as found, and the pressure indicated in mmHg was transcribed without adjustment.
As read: 250 mmHg
